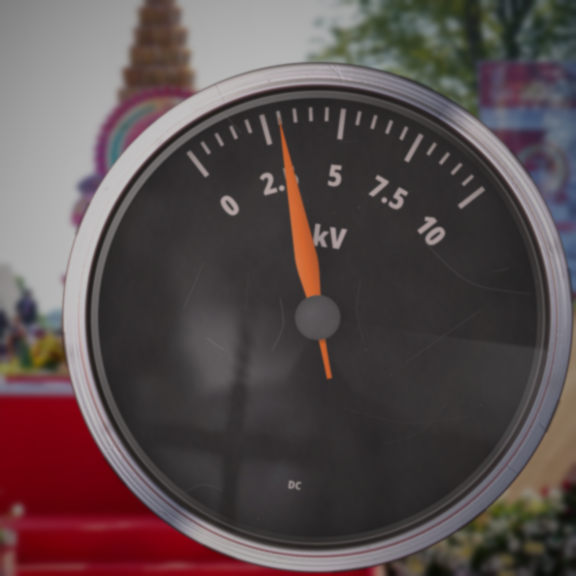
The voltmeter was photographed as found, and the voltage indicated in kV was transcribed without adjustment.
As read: 3 kV
